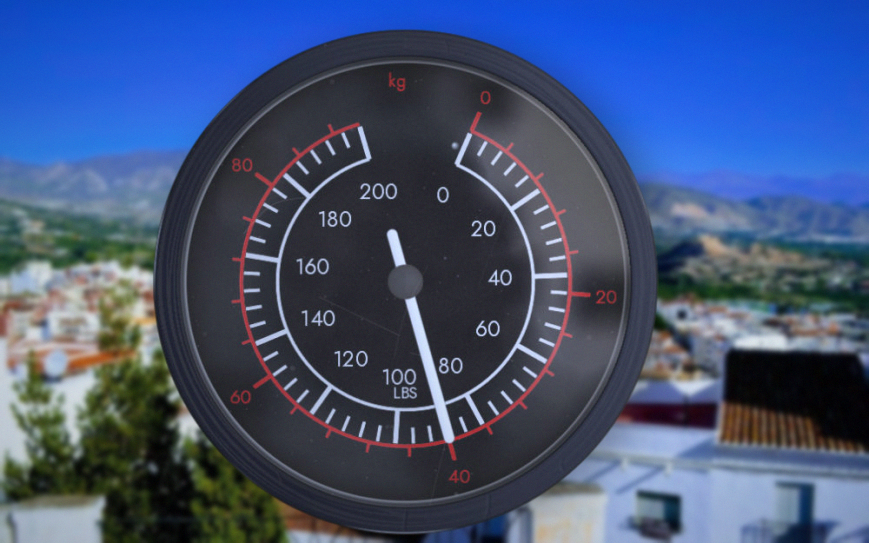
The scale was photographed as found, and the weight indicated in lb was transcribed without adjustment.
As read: 88 lb
